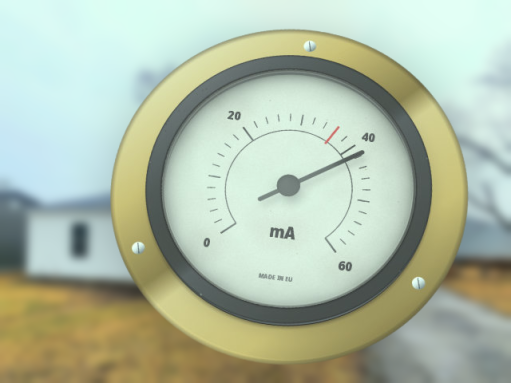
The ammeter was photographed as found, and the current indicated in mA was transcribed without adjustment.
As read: 42 mA
